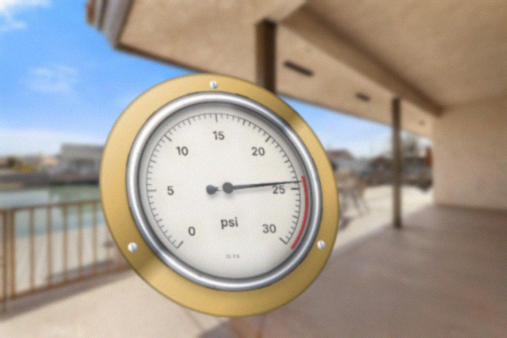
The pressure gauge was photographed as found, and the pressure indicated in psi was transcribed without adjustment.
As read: 24.5 psi
